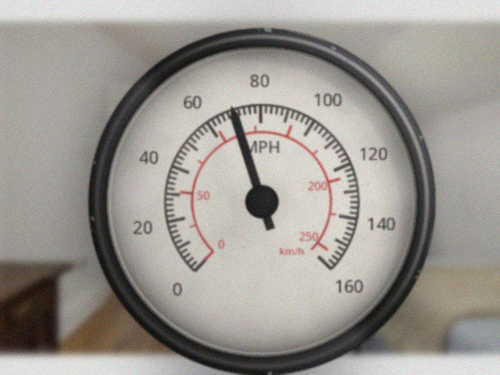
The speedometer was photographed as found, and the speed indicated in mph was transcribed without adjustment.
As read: 70 mph
